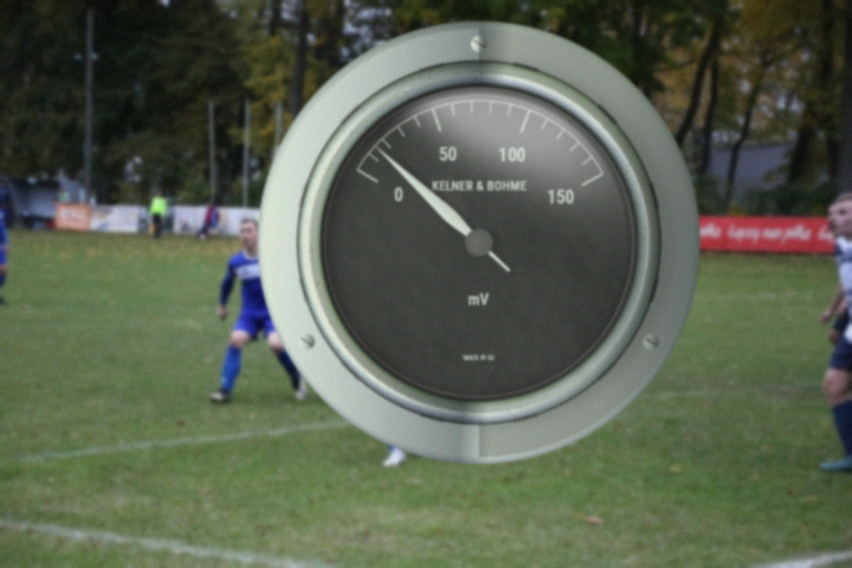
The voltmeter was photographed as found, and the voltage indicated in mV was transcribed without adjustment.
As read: 15 mV
